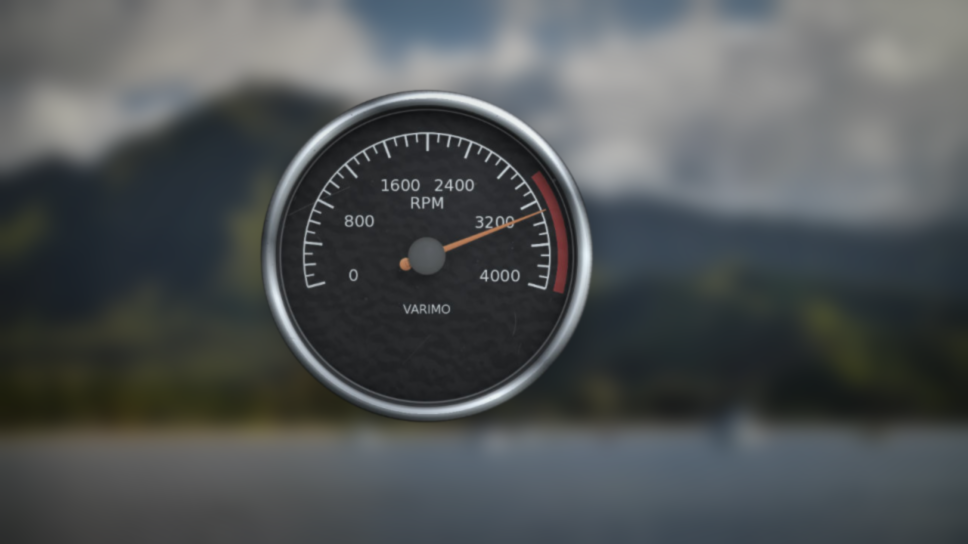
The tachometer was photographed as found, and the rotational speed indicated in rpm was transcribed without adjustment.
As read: 3300 rpm
